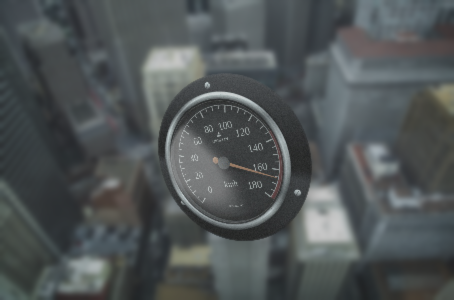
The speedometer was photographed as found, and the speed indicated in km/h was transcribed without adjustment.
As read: 165 km/h
